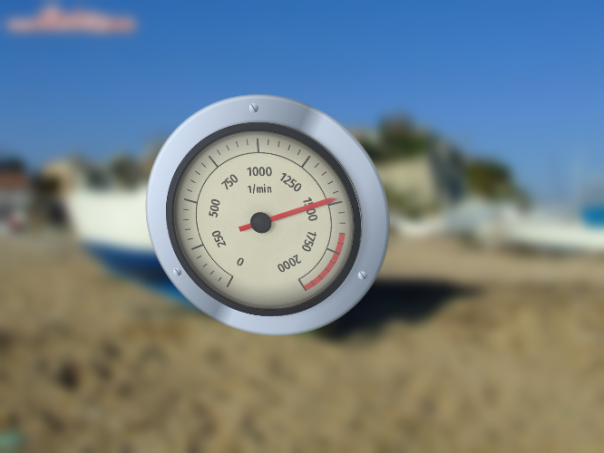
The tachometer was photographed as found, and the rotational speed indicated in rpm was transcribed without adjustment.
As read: 1475 rpm
